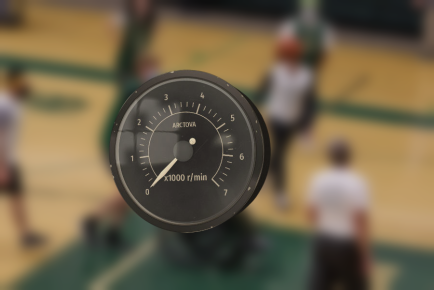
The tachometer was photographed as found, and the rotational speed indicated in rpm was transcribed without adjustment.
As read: 0 rpm
